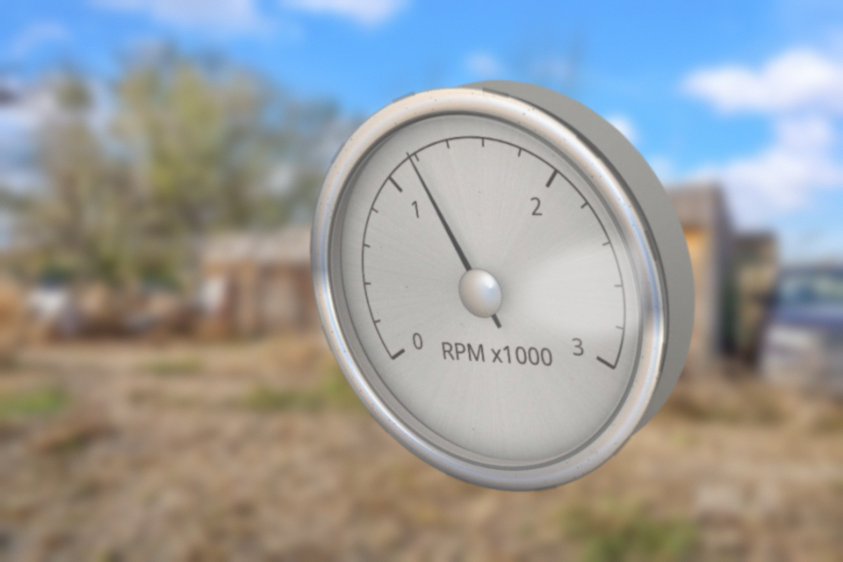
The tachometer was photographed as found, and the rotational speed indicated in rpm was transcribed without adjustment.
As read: 1200 rpm
